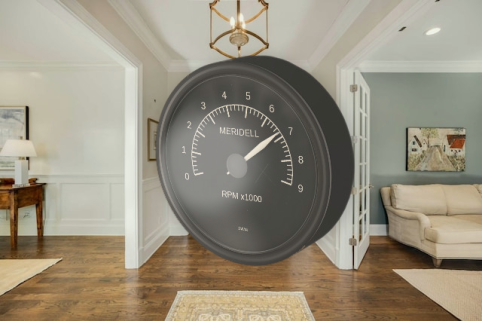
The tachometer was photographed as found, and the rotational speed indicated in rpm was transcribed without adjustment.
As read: 6800 rpm
